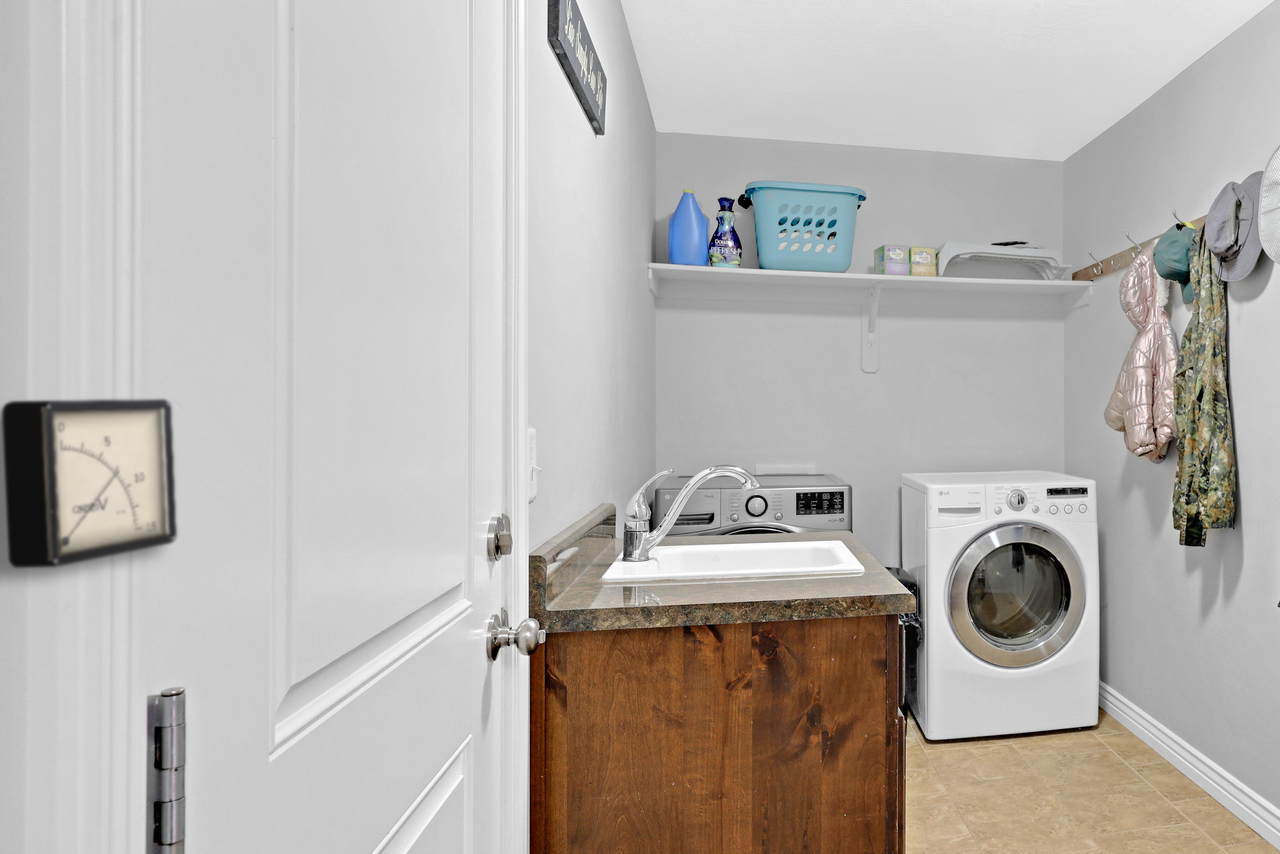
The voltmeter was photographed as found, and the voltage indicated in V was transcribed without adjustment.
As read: 7.5 V
